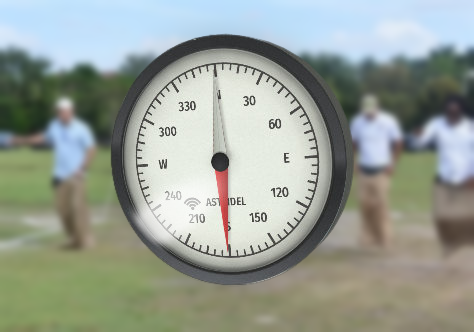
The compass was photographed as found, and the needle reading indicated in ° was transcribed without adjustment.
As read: 180 °
